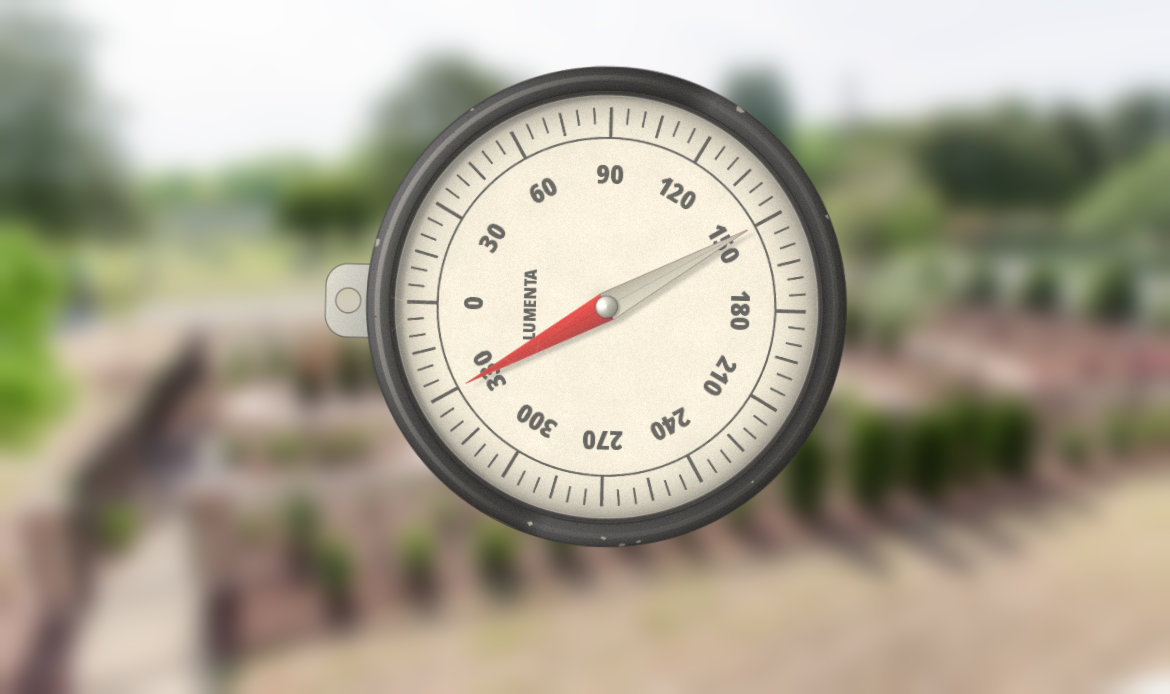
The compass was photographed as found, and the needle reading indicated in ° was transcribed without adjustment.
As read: 330 °
